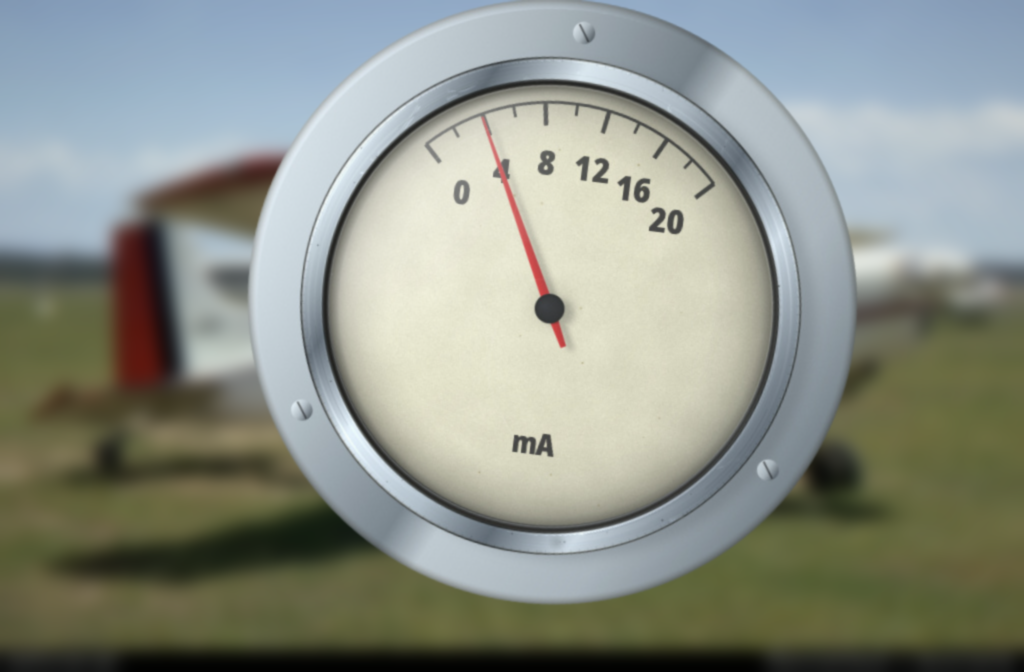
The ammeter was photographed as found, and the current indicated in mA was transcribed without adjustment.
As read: 4 mA
